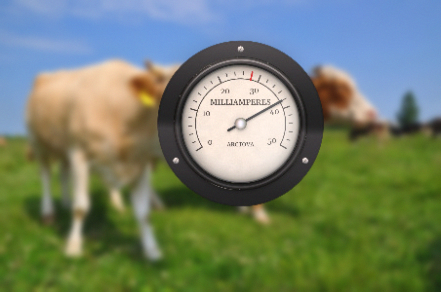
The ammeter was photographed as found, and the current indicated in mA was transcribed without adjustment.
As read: 38 mA
